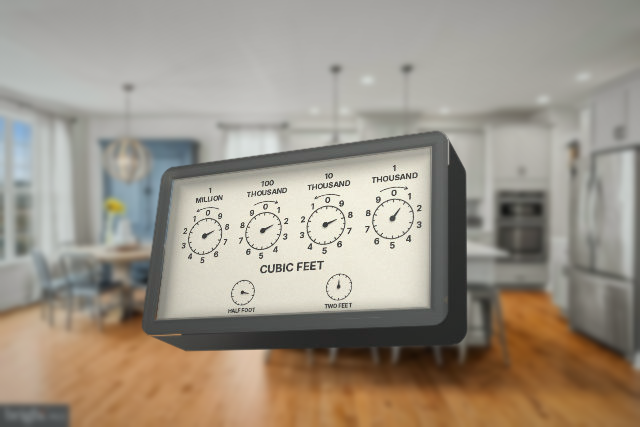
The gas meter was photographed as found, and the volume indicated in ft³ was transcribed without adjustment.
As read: 818100 ft³
